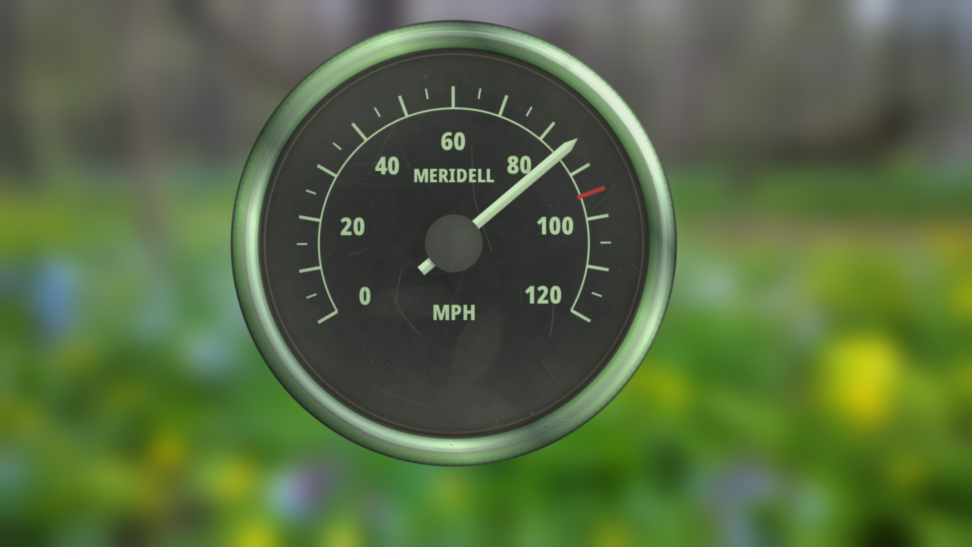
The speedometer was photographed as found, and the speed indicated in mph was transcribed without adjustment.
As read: 85 mph
